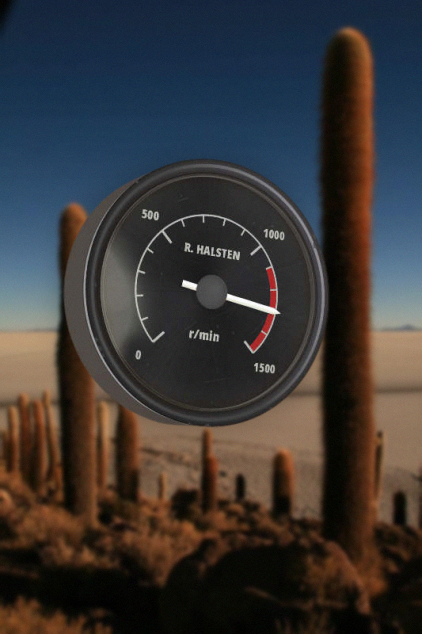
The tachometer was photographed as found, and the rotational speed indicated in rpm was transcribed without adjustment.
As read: 1300 rpm
